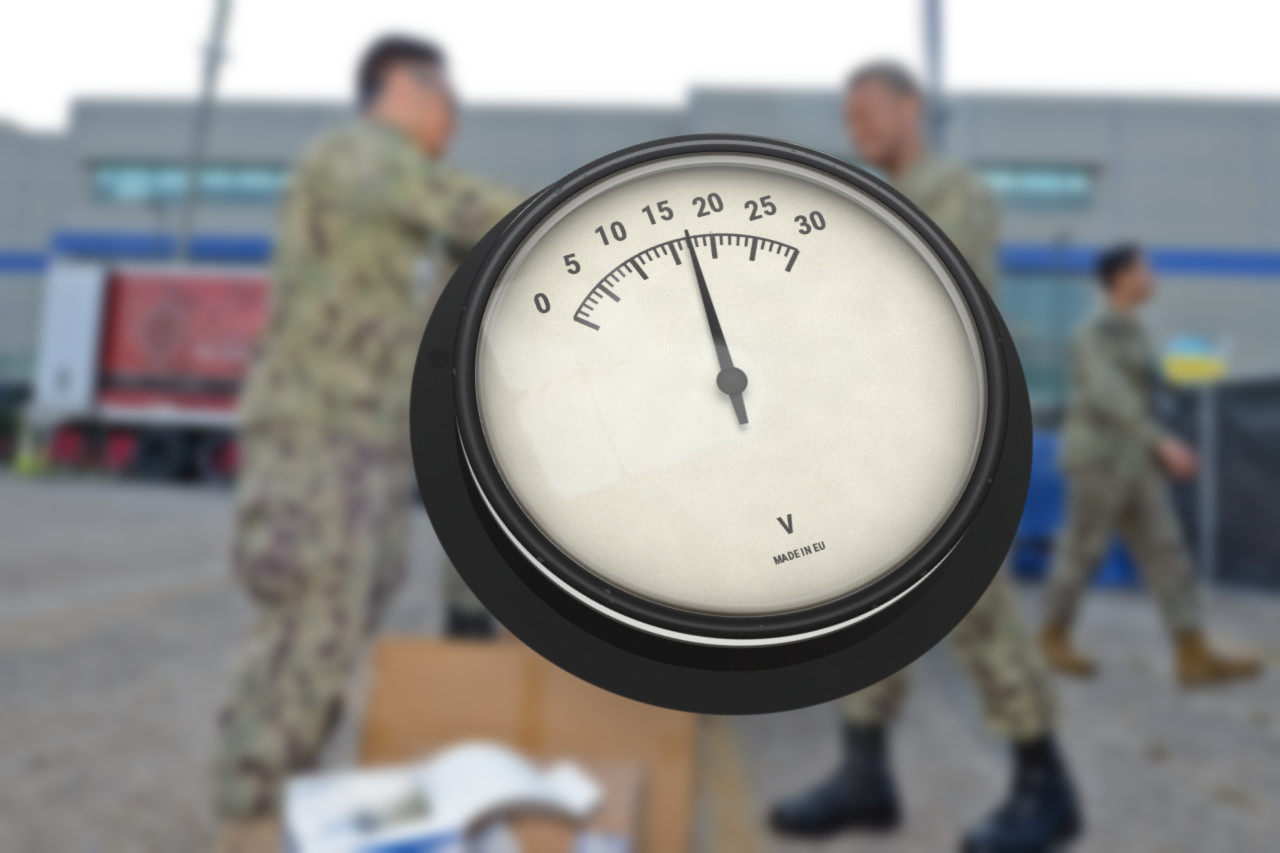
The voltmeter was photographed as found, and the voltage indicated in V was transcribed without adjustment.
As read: 17 V
